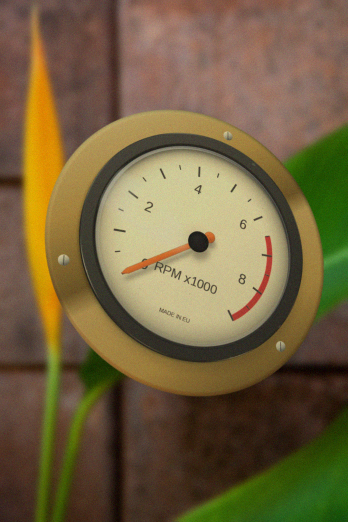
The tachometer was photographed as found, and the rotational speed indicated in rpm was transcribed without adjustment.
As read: 0 rpm
